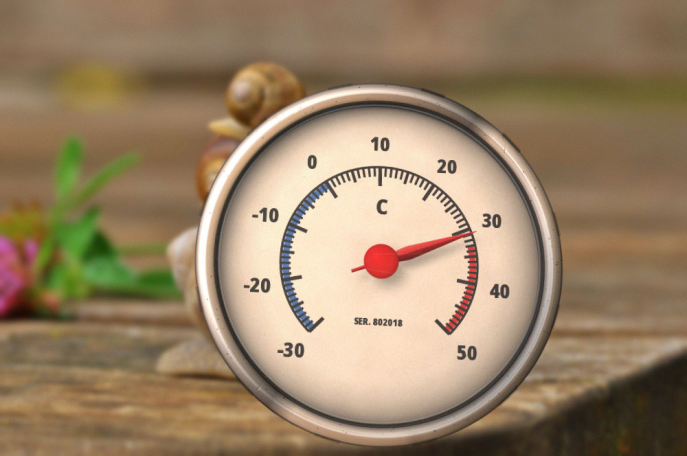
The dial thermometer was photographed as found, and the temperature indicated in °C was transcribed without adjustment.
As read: 31 °C
